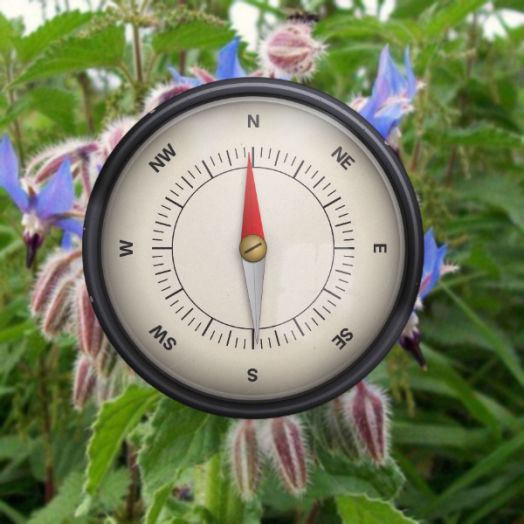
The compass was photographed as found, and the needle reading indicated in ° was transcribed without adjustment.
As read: 357.5 °
